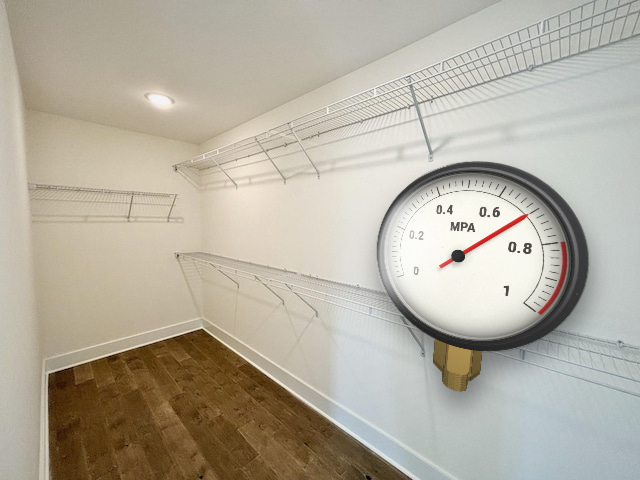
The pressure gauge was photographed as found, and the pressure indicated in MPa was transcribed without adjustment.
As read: 0.7 MPa
